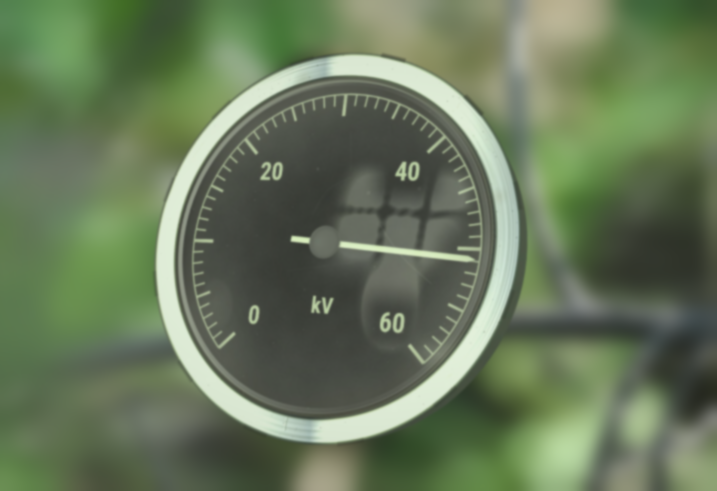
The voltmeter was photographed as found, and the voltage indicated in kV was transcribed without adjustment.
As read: 51 kV
